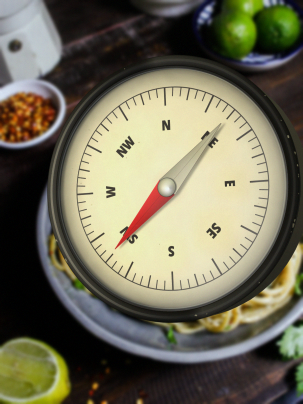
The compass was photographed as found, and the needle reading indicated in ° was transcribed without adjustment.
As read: 225 °
